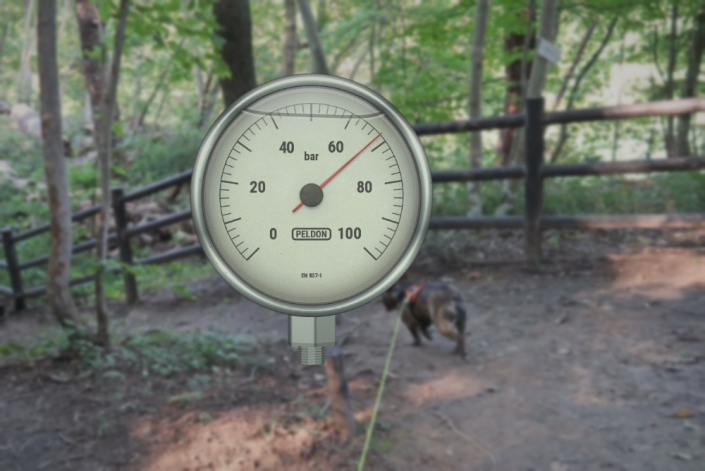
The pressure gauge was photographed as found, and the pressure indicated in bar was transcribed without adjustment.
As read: 68 bar
